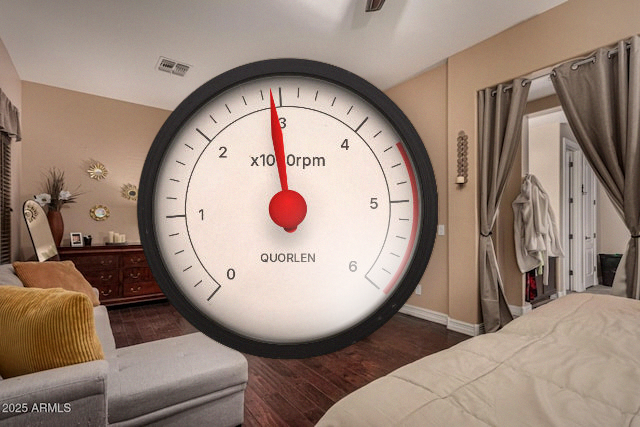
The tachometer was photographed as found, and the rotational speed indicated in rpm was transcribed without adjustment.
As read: 2900 rpm
